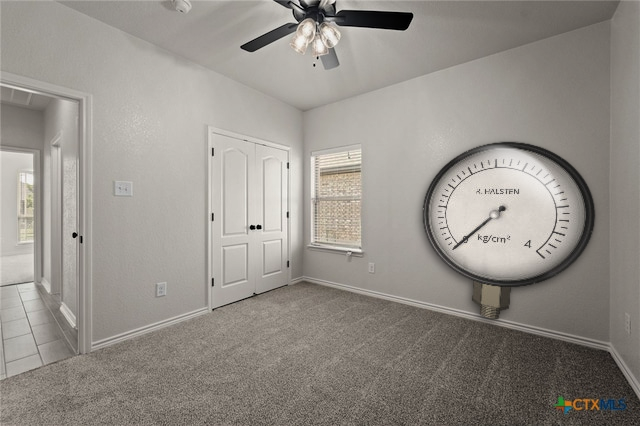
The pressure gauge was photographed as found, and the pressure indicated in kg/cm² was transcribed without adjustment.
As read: 0 kg/cm²
